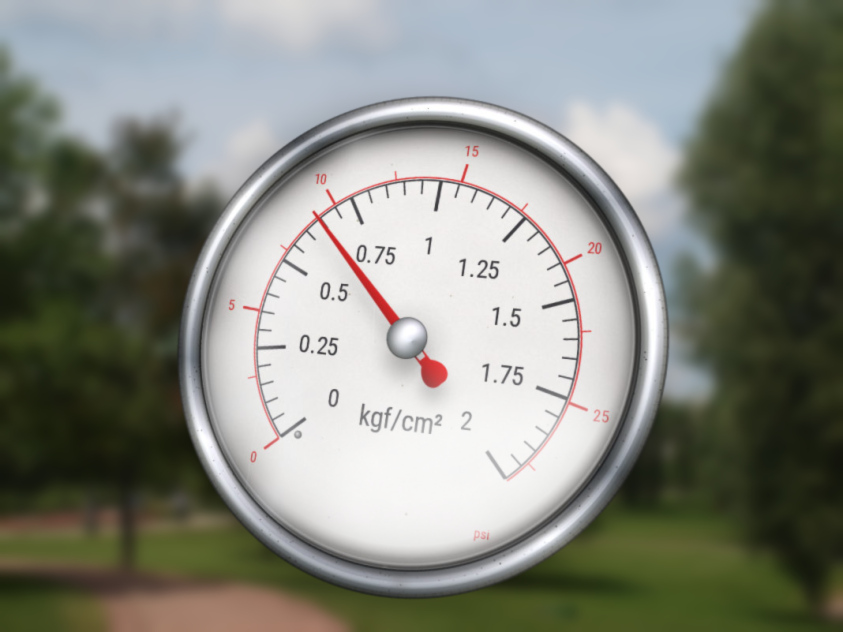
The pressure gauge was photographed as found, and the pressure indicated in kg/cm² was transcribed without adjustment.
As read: 0.65 kg/cm²
